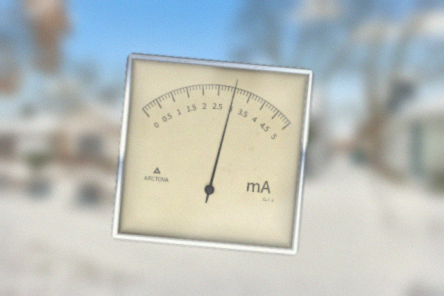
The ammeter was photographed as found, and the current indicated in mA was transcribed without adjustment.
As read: 3 mA
